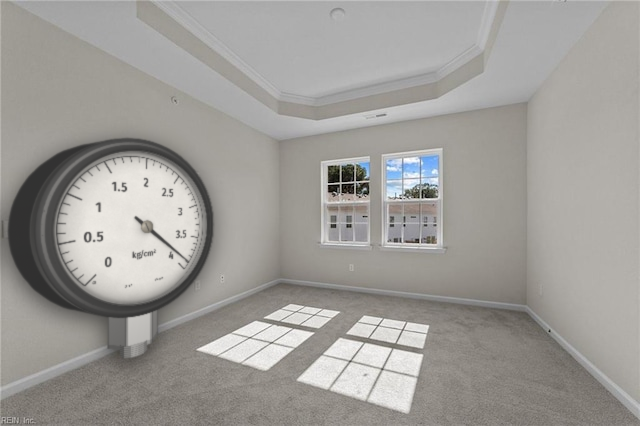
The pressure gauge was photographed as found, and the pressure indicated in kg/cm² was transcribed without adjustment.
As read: 3.9 kg/cm²
